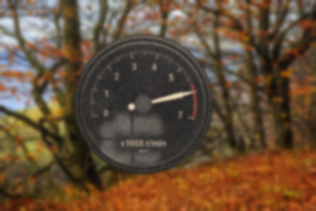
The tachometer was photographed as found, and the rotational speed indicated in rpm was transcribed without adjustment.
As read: 6000 rpm
